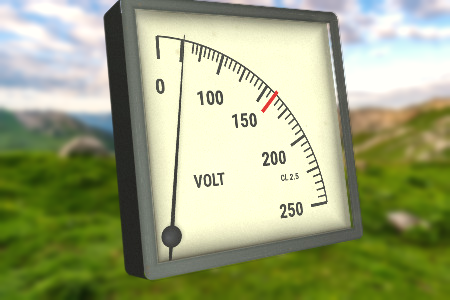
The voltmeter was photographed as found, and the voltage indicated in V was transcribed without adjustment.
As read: 50 V
